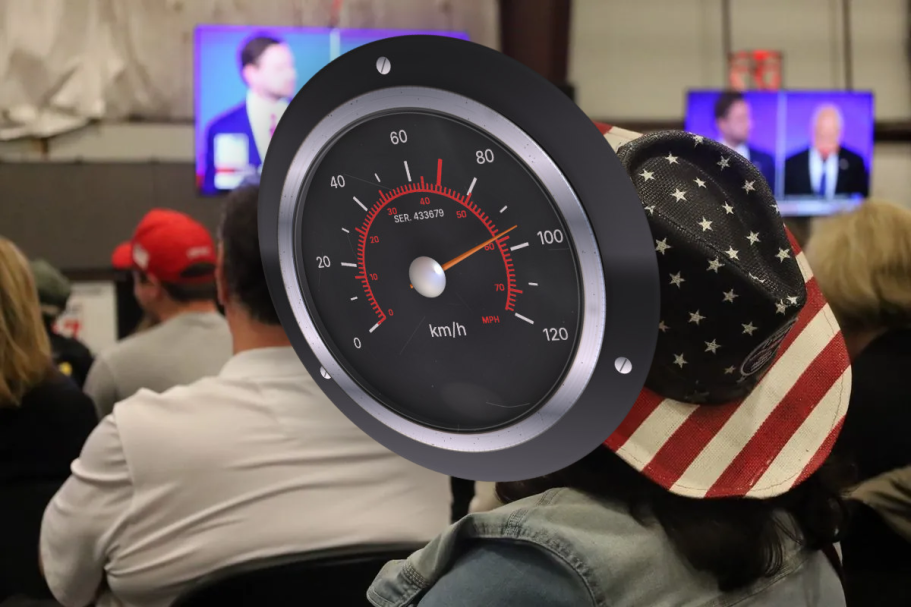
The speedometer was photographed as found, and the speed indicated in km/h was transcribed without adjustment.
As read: 95 km/h
